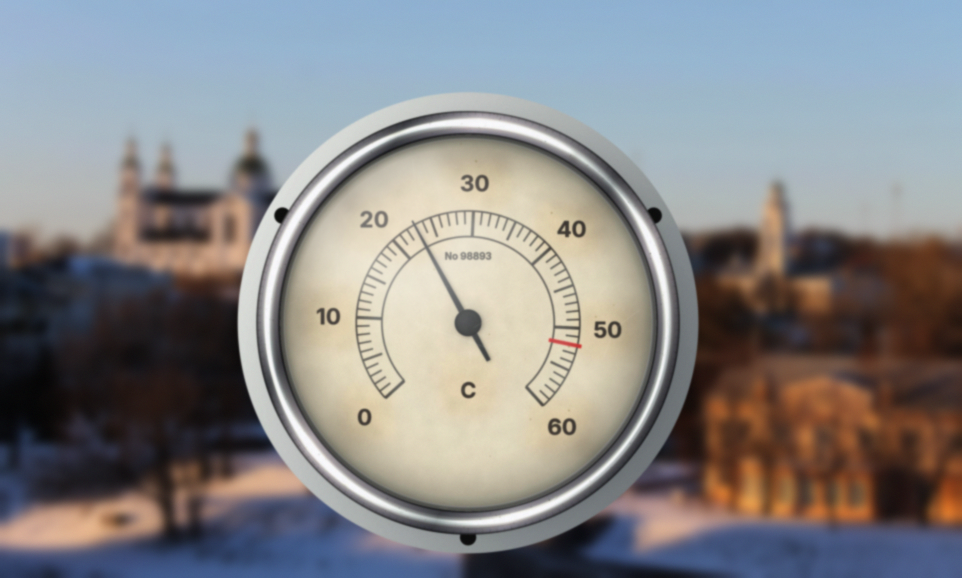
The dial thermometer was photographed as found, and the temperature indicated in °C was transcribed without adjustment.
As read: 23 °C
